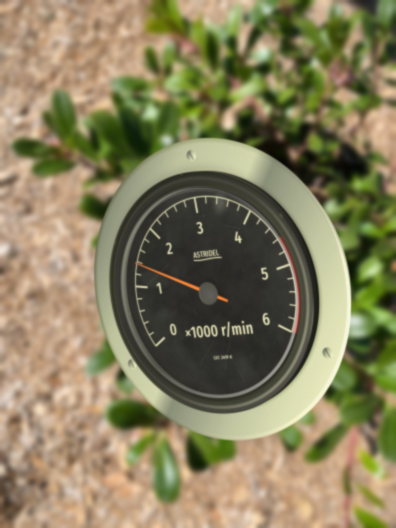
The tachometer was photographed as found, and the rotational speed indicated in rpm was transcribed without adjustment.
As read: 1400 rpm
